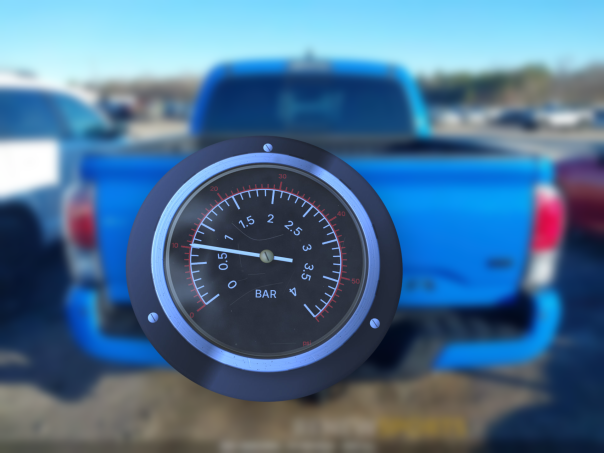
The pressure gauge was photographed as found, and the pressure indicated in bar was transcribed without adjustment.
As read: 0.7 bar
